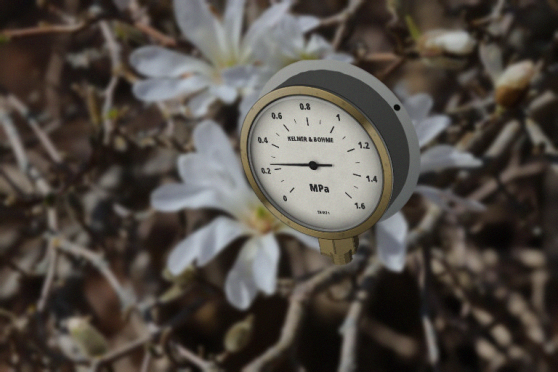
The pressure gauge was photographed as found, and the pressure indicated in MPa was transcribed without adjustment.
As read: 0.25 MPa
